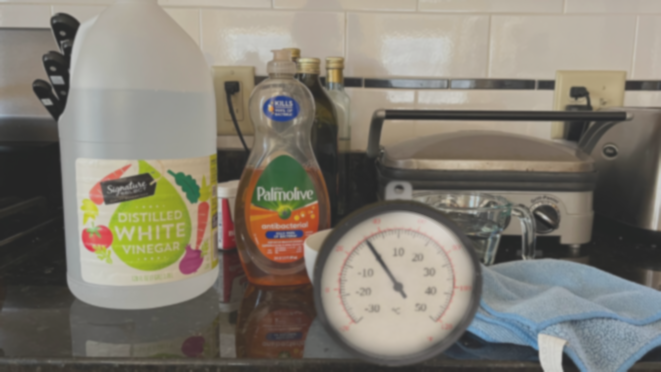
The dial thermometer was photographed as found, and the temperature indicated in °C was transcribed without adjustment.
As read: 0 °C
